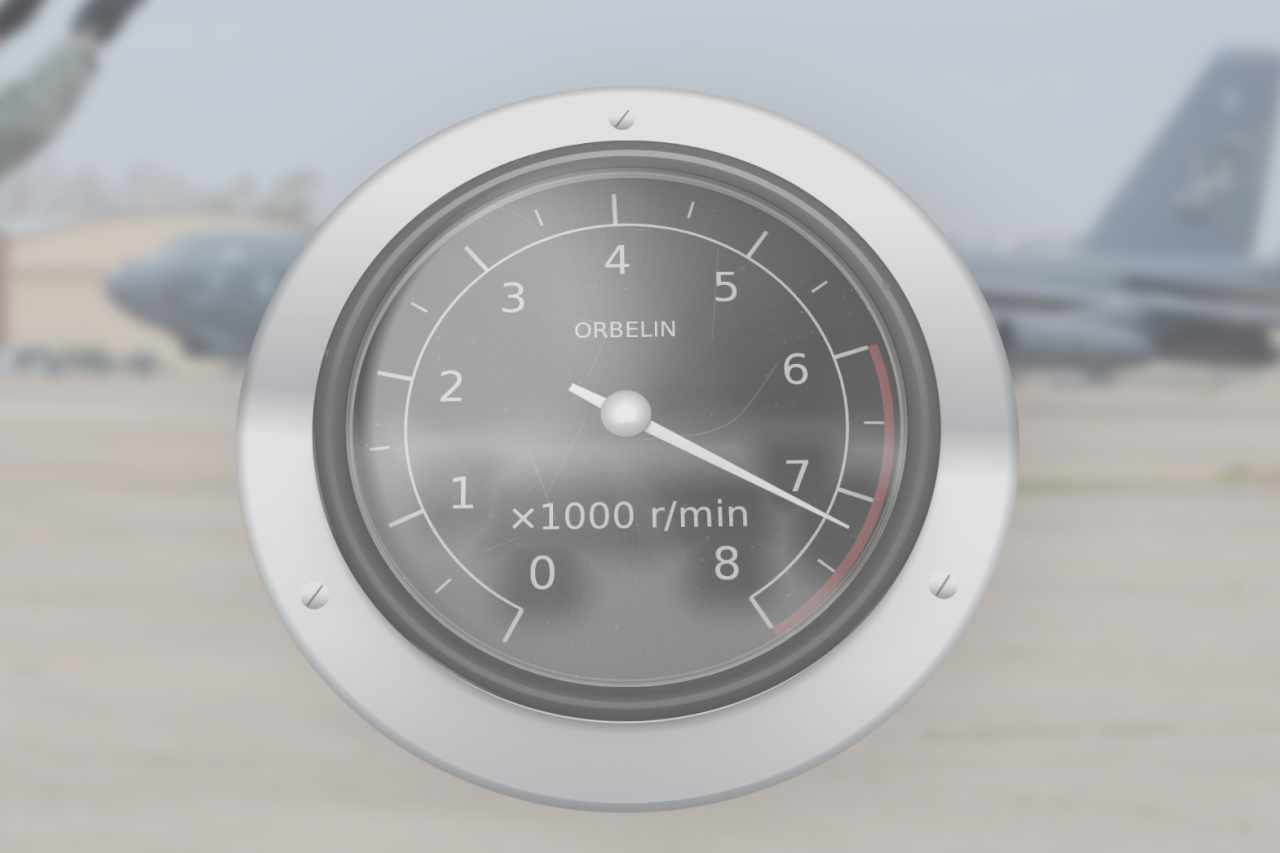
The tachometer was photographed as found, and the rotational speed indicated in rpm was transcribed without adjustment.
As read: 7250 rpm
